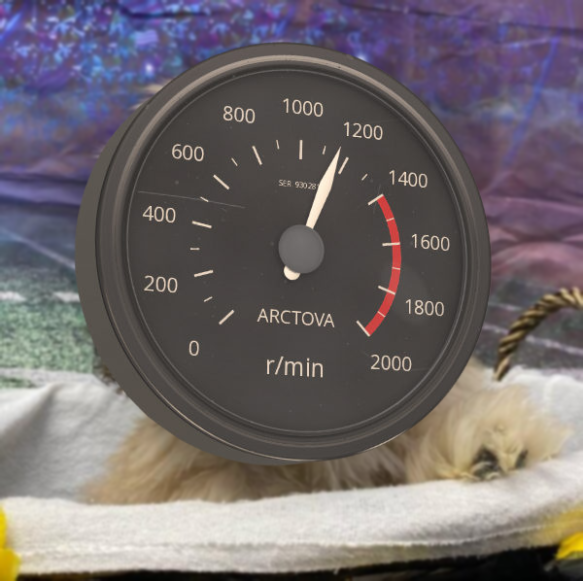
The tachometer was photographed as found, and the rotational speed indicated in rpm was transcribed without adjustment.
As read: 1150 rpm
